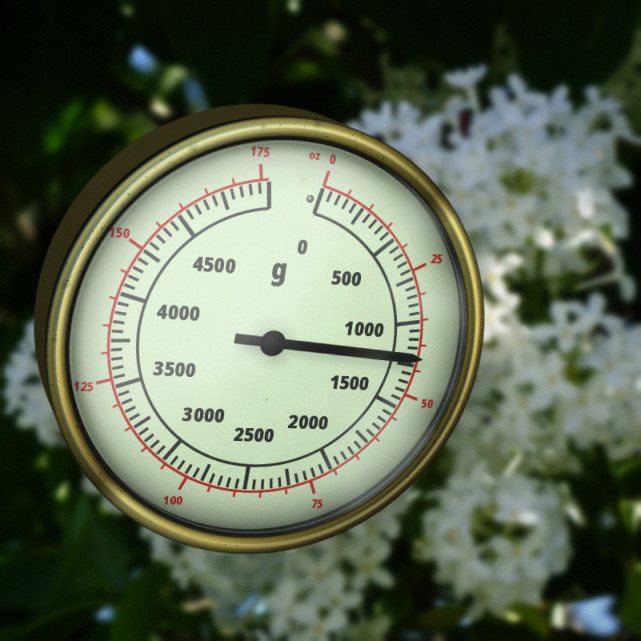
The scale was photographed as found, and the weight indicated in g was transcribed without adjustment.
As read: 1200 g
